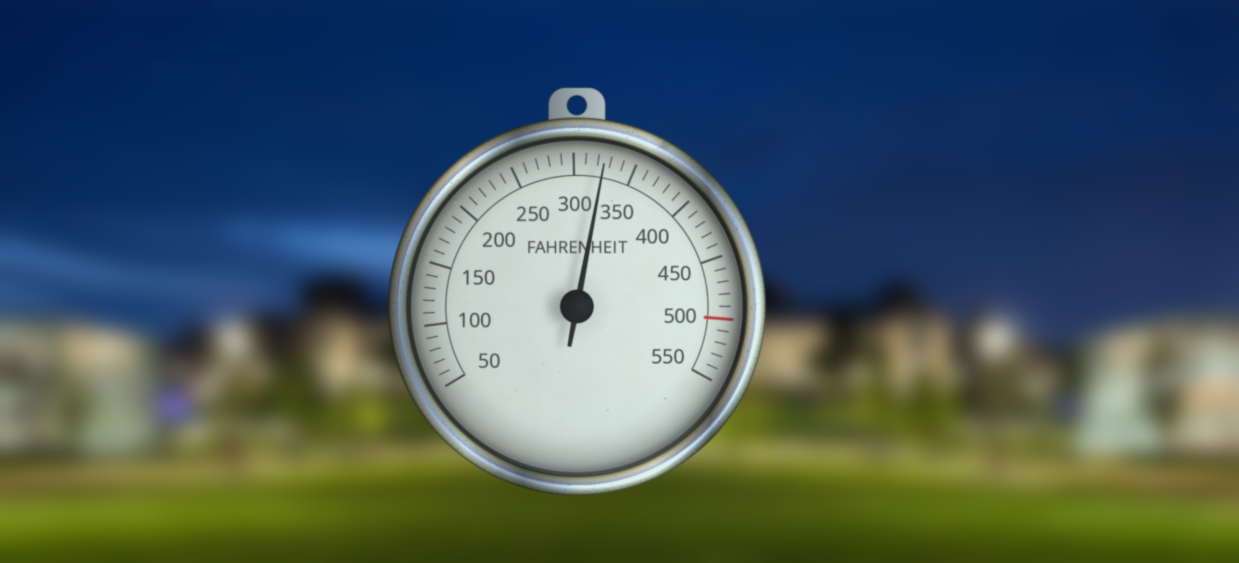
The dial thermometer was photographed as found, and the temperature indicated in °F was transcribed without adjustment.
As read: 325 °F
